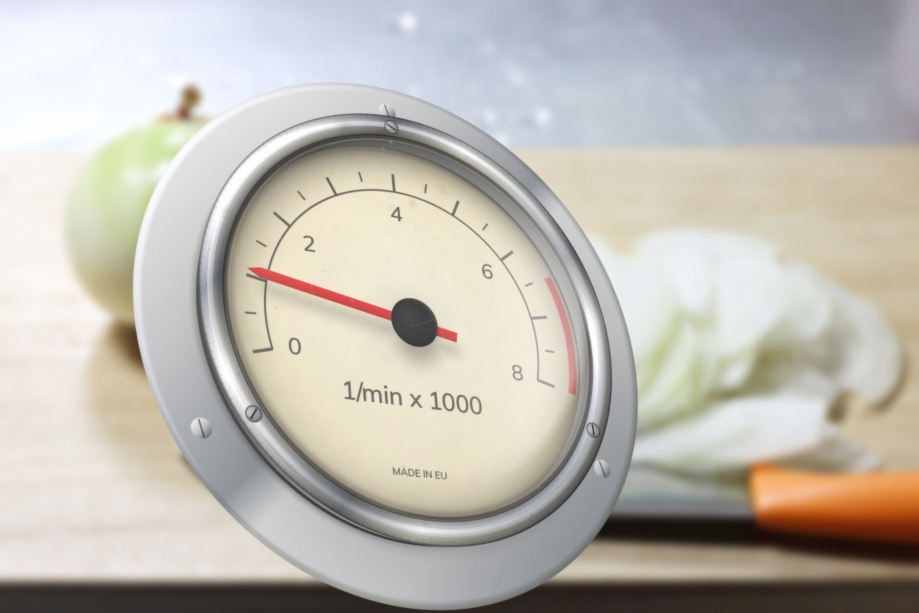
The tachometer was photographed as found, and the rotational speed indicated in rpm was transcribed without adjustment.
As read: 1000 rpm
